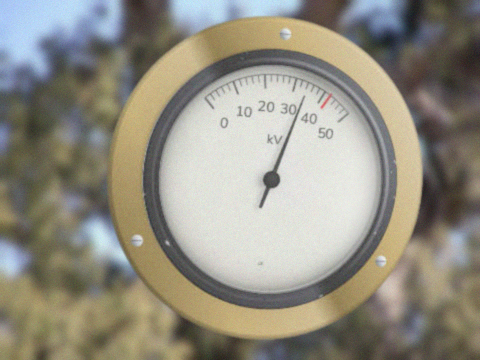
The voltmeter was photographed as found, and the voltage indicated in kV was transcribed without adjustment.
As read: 34 kV
